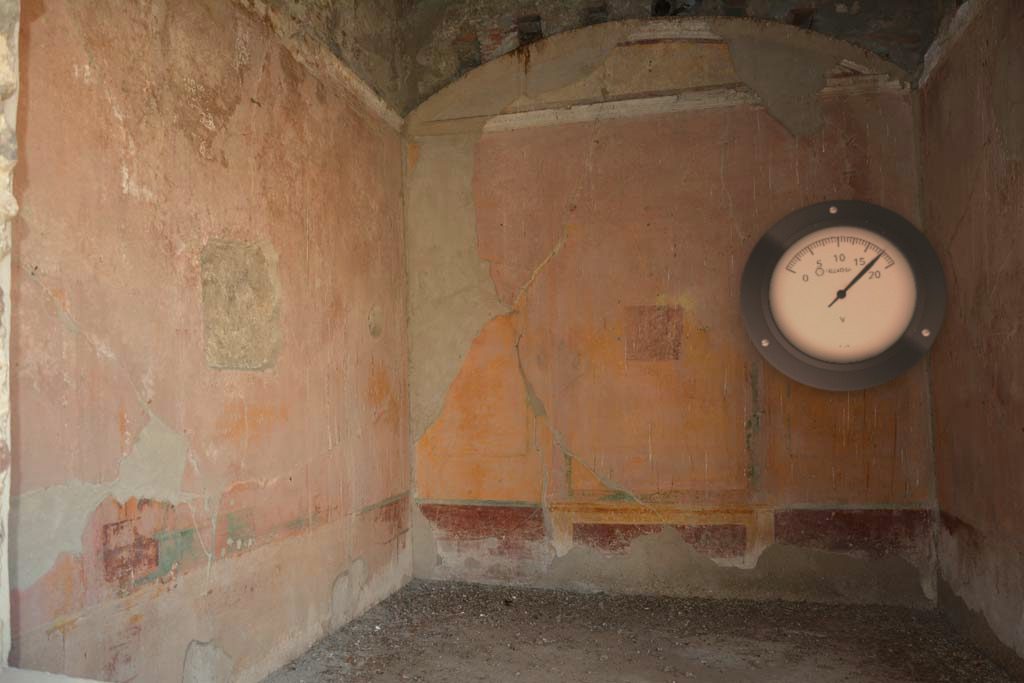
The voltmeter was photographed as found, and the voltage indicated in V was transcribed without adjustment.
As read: 17.5 V
